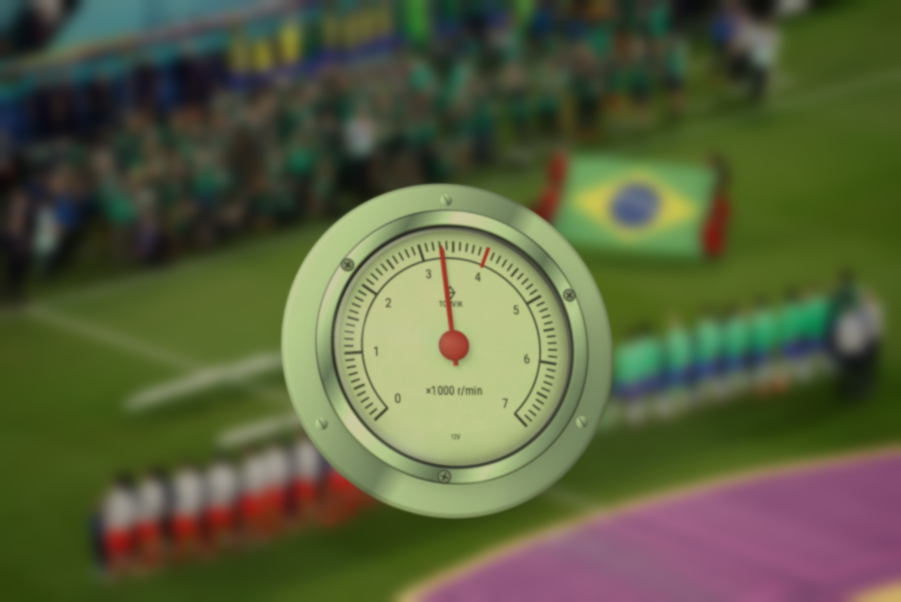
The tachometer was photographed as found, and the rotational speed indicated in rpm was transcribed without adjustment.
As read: 3300 rpm
